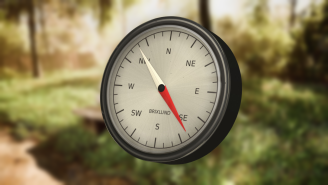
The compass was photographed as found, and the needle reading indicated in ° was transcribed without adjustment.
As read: 140 °
